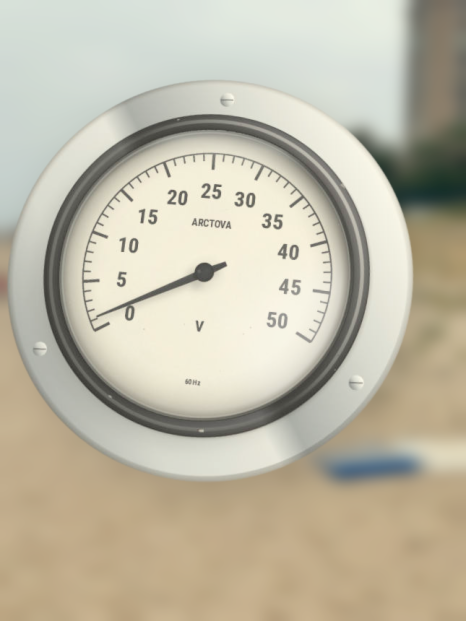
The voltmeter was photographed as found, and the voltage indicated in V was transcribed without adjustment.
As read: 1 V
